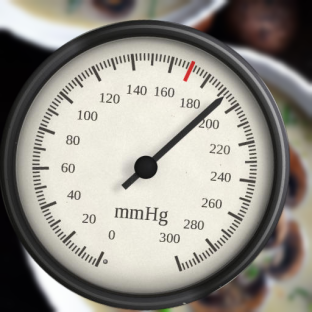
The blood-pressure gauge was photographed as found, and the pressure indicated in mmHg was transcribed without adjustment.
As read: 192 mmHg
